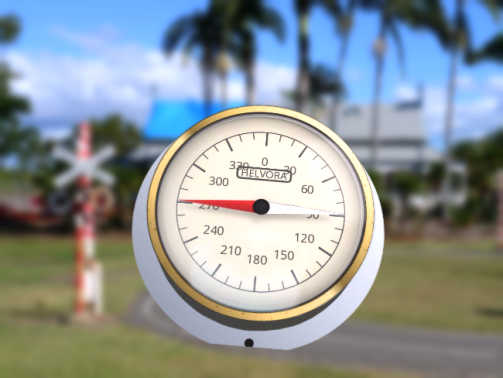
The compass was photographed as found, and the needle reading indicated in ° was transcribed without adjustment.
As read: 270 °
